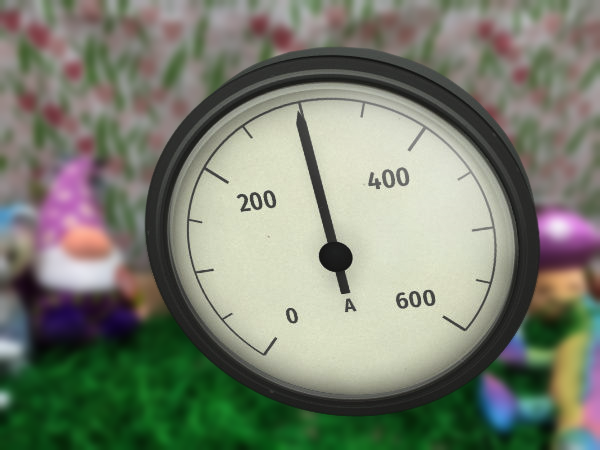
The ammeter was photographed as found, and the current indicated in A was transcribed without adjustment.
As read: 300 A
